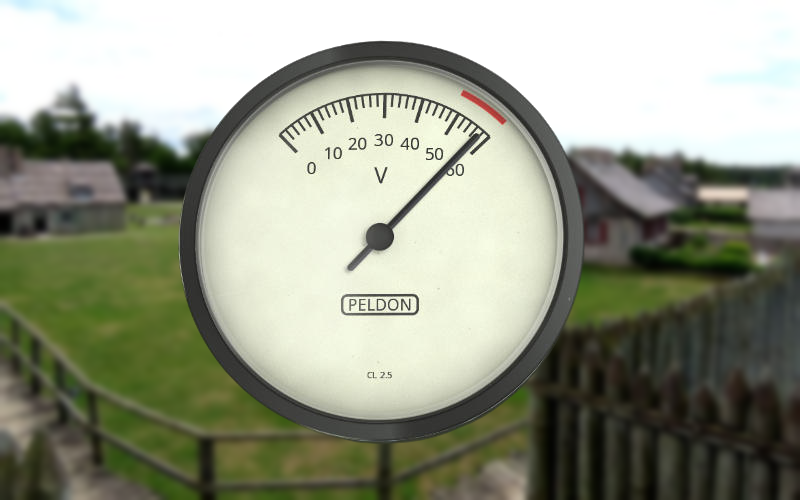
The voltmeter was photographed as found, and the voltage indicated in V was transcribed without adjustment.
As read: 58 V
